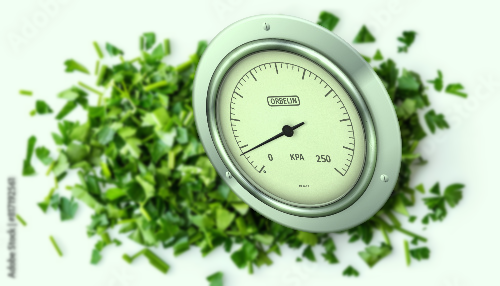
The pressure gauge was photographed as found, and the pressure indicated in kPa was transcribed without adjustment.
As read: 20 kPa
